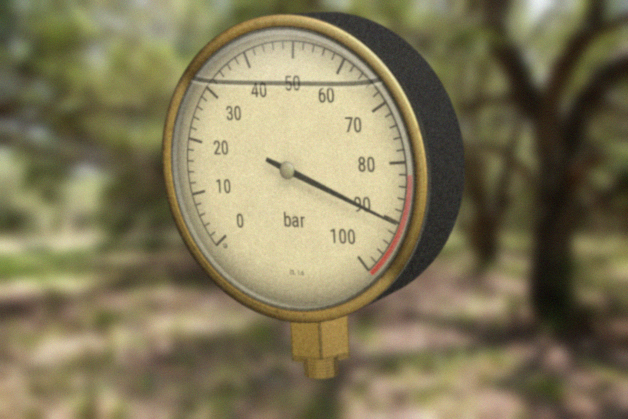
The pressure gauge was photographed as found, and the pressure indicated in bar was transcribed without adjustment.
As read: 90 bar
